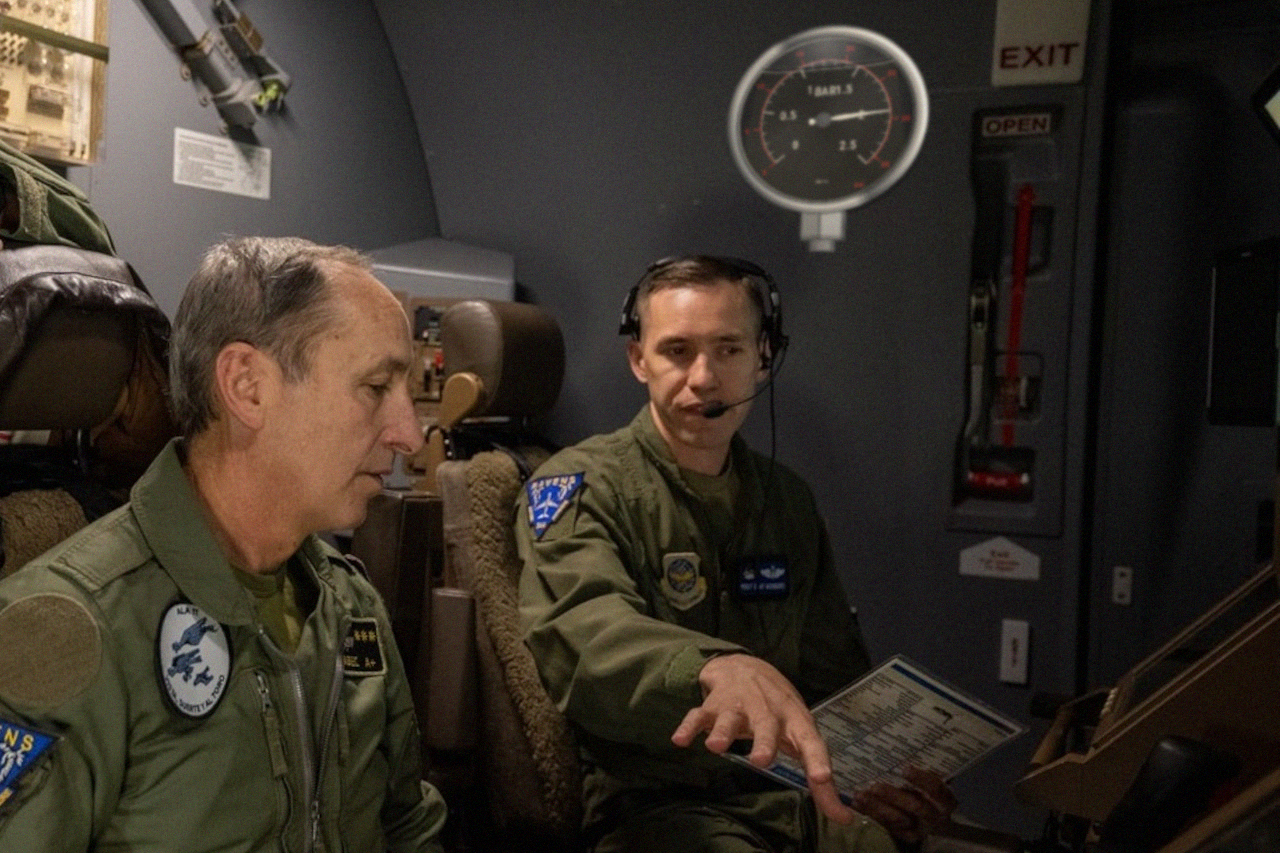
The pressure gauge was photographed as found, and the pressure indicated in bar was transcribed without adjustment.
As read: 2 bar
